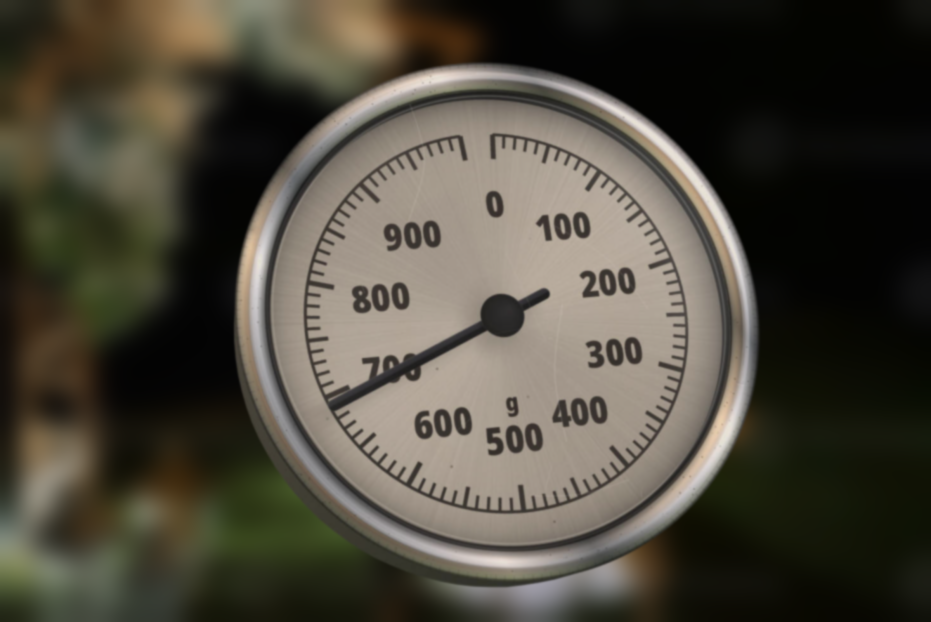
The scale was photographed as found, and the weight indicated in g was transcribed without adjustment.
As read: 690 g
